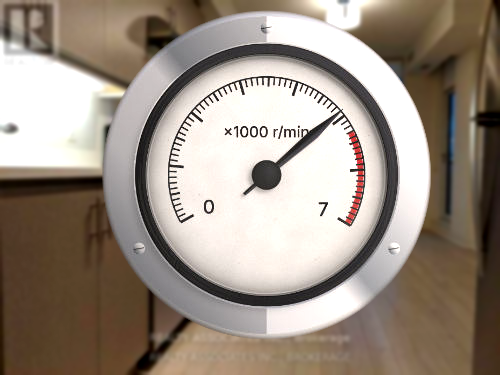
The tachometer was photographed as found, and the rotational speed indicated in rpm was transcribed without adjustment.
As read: 4900 rpm
